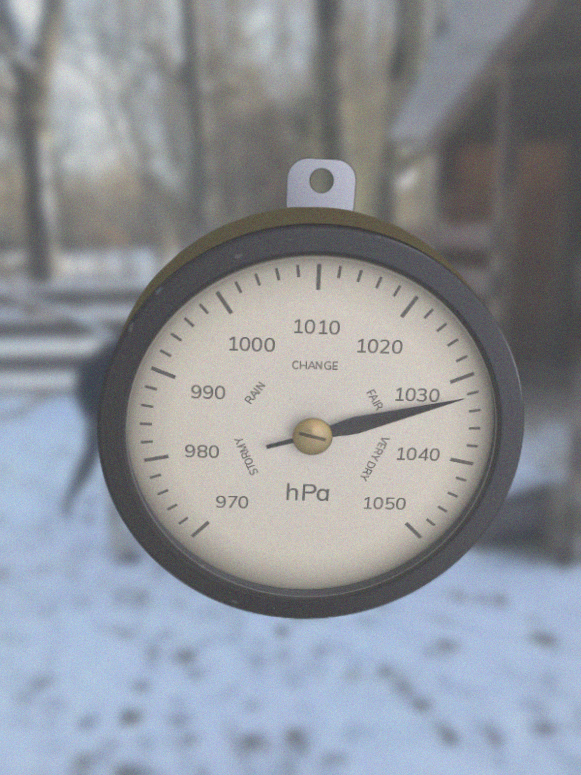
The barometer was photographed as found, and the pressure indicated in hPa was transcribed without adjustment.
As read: 1032 hPa
